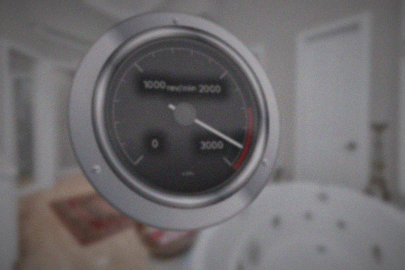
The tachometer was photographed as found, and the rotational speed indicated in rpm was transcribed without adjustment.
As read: 2800 rpm
